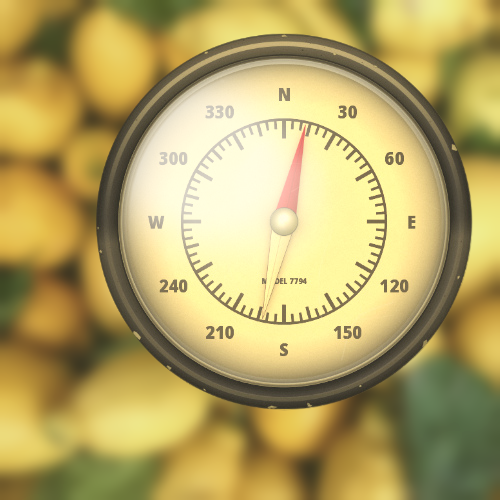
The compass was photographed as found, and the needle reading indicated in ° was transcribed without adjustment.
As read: 12.5 °
